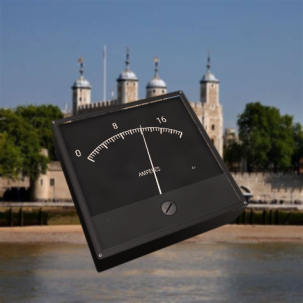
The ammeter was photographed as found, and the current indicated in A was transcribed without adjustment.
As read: 12 A
